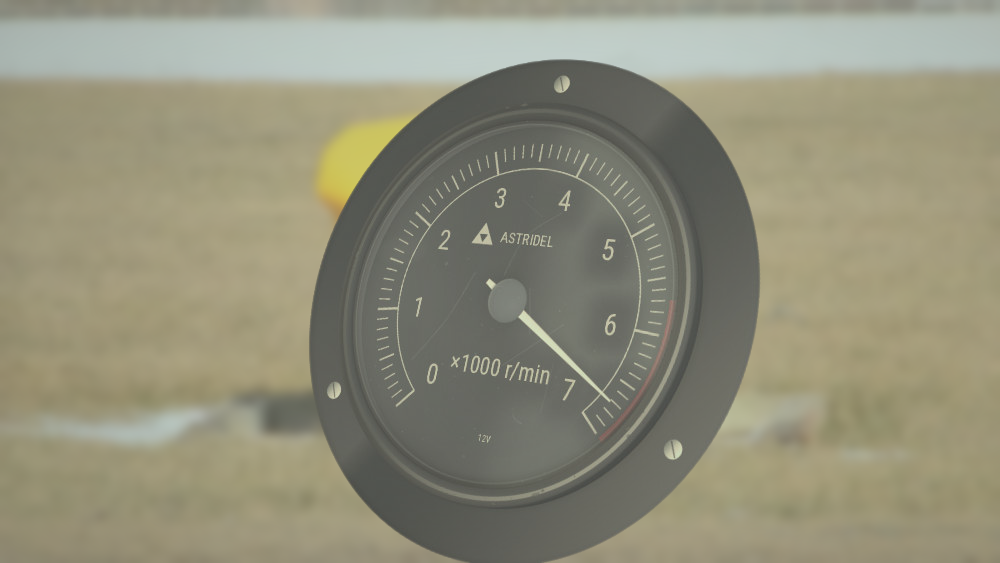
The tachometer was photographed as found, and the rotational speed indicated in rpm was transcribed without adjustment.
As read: 6700 rpm
